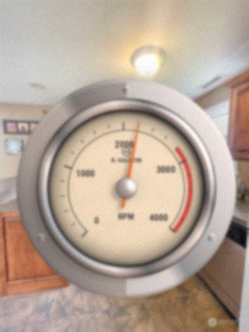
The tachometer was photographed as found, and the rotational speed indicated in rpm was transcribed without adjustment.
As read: 2200 rpm
